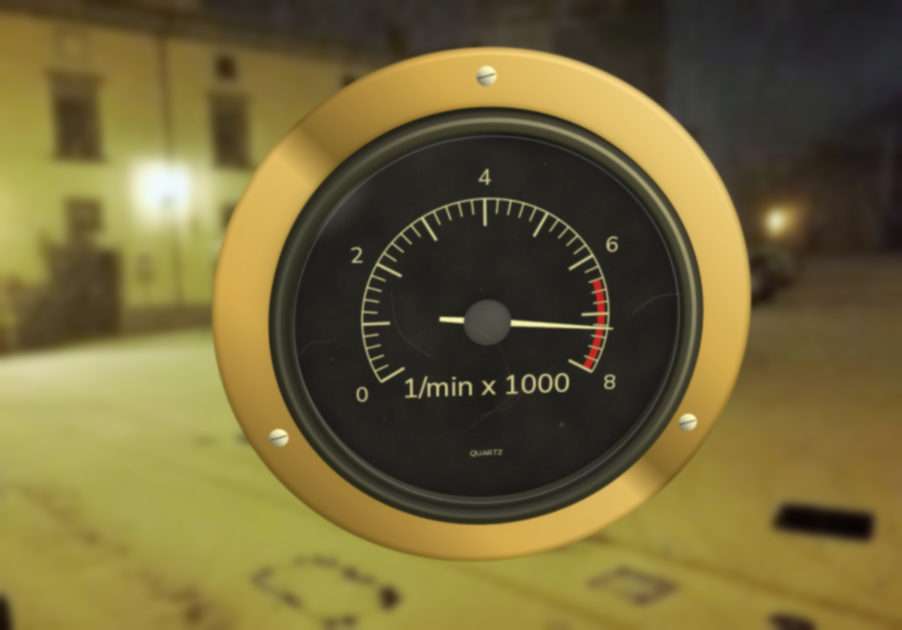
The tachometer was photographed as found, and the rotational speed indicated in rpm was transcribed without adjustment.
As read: 7200 rpm
